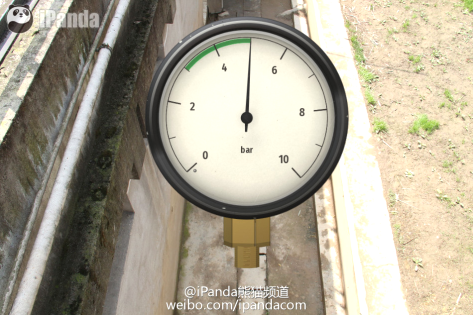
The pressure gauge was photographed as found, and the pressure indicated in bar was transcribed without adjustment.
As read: 5 bar
